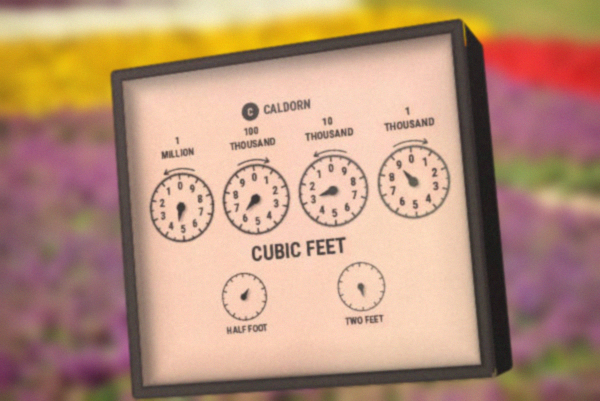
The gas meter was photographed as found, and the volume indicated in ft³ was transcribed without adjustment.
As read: 462900 ft³
